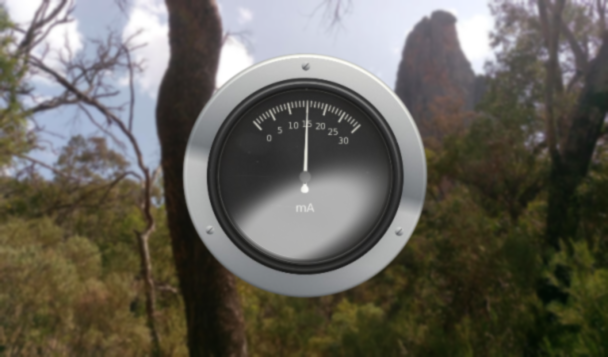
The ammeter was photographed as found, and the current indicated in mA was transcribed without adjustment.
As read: 15 mA
